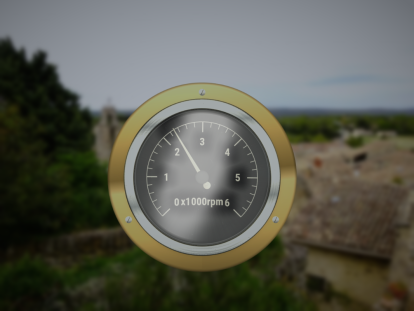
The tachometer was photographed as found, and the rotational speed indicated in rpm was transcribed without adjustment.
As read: 2300 rpm
